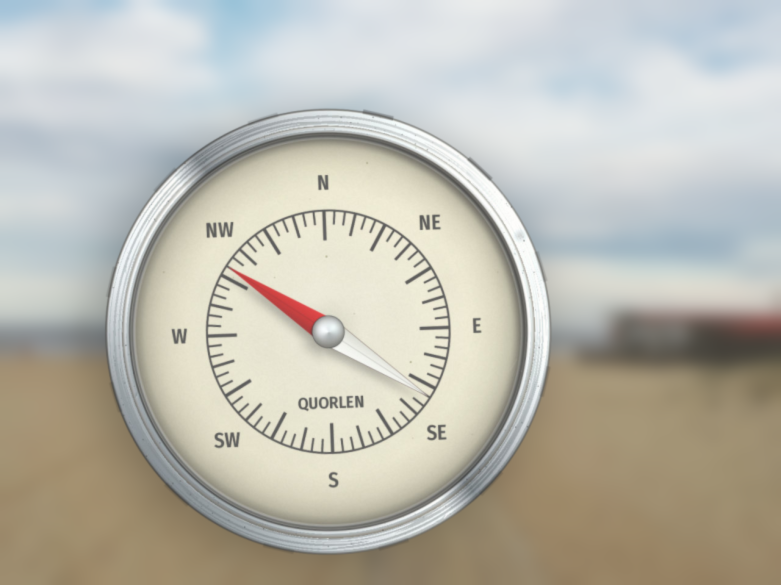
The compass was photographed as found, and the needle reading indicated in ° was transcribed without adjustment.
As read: 305 °
